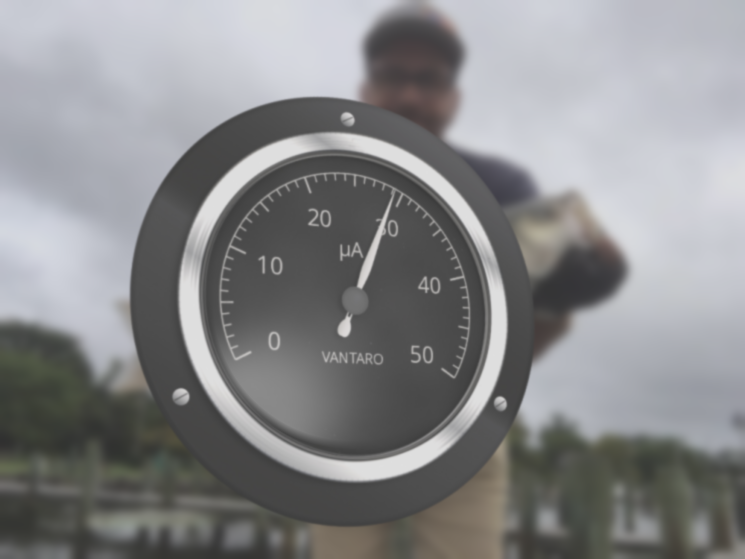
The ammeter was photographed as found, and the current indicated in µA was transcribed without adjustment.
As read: 29 µA
